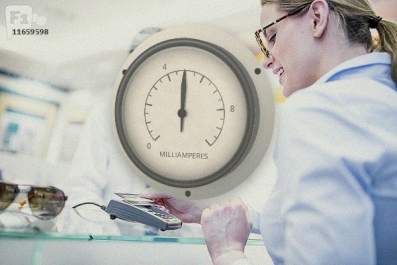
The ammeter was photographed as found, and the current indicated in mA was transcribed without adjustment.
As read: 5 mA
